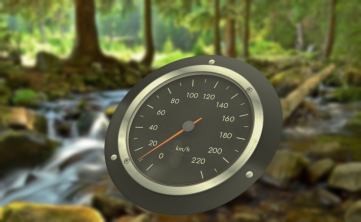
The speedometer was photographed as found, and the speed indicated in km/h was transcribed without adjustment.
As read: 10 km/h
